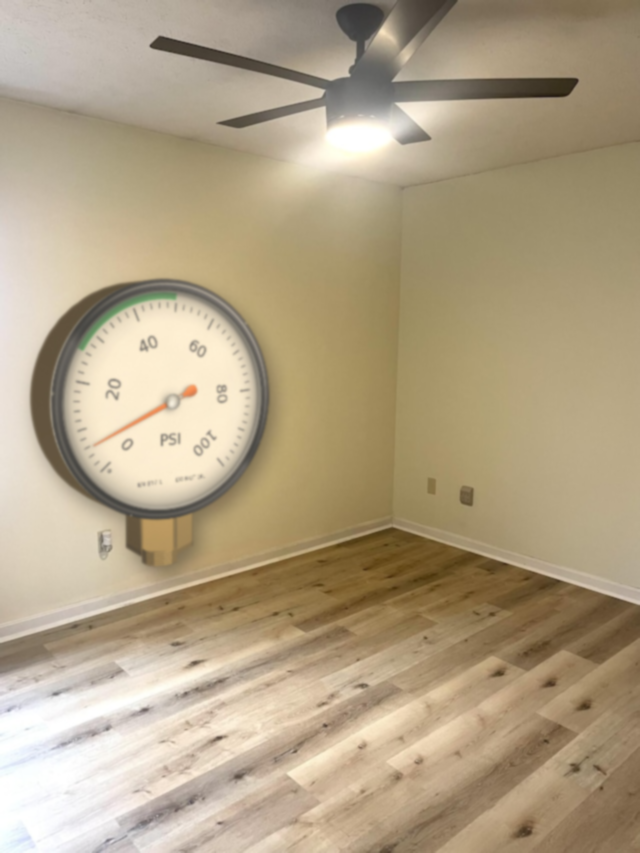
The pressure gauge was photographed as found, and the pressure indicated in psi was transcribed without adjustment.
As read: 6 psi
